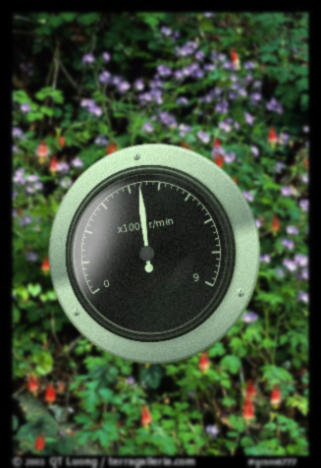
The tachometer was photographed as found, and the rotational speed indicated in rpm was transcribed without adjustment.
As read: 4400 rpm
